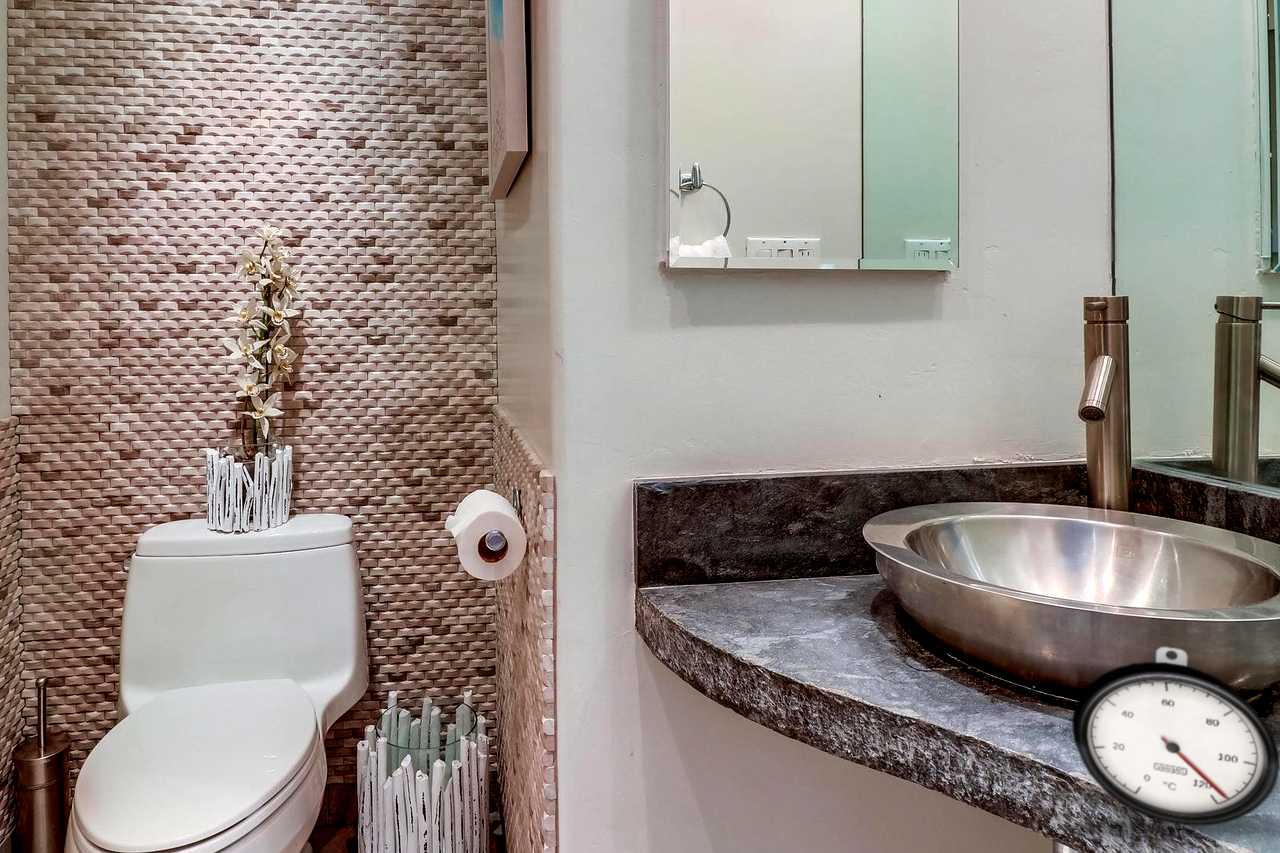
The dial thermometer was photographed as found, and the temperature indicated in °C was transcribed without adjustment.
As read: 116 °C
